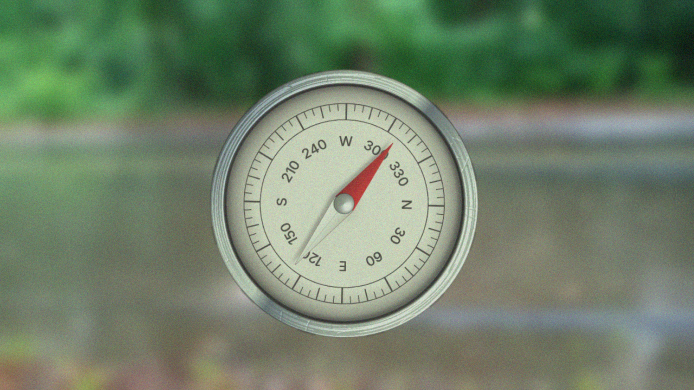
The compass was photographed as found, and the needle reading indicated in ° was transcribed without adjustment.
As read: 307.5 °
